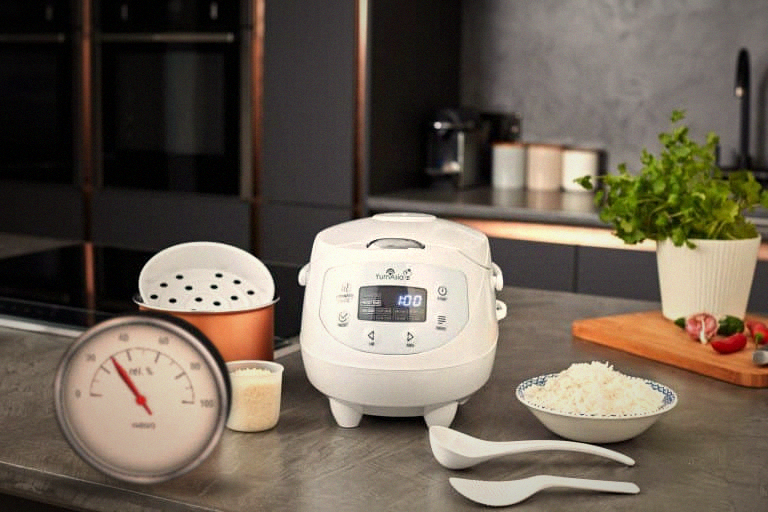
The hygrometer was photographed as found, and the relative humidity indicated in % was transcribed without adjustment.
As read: 30 %
